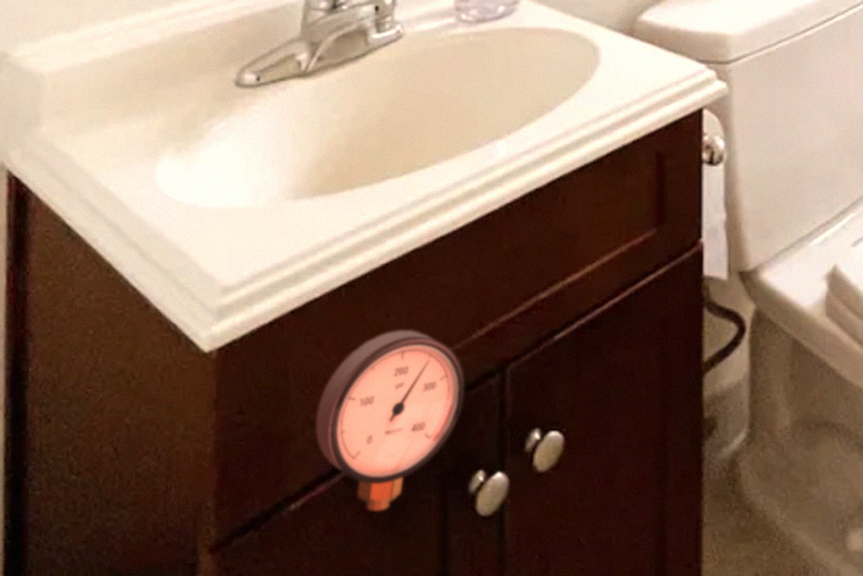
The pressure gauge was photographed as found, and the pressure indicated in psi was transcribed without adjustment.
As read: 250 psi
